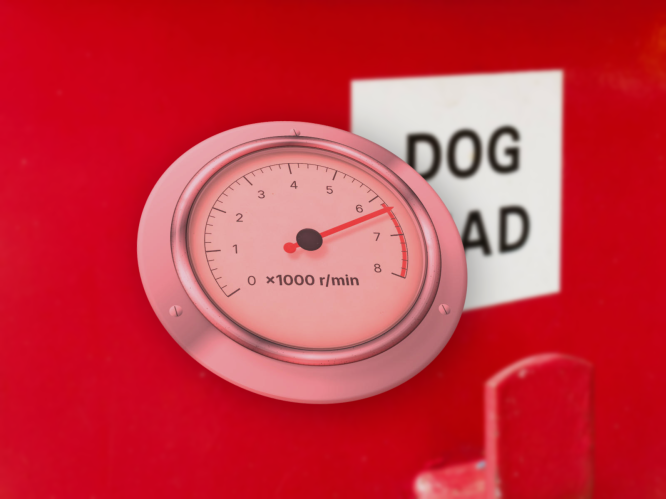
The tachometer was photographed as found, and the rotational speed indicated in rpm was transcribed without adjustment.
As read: 6400 rpm
